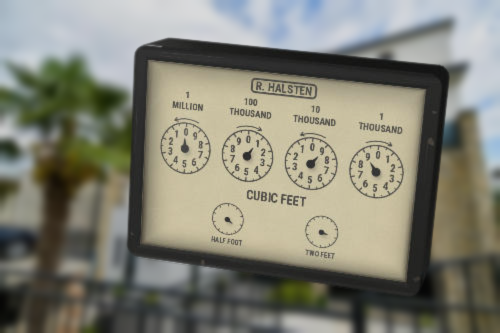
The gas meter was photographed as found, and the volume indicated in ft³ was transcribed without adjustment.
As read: 8900 ft³
